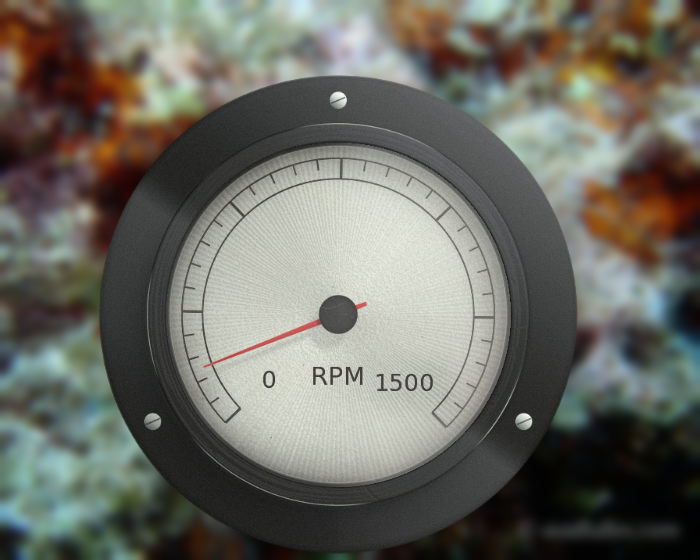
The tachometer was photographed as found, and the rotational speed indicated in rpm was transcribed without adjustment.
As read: 125 rpm
